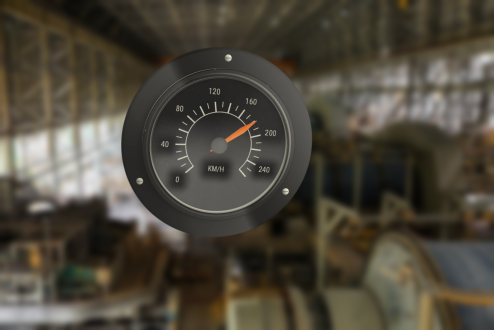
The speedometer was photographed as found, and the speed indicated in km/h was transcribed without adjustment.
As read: 180 km/h
